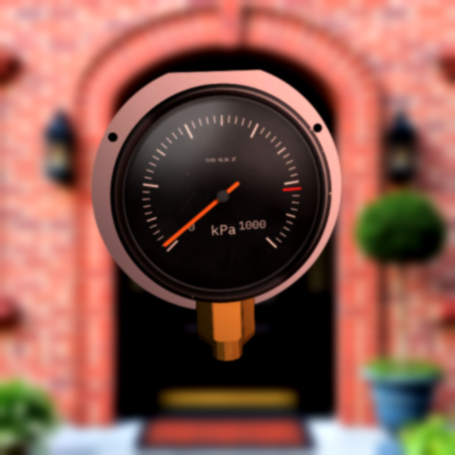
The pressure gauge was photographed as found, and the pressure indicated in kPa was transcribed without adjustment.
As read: 20 kPa
